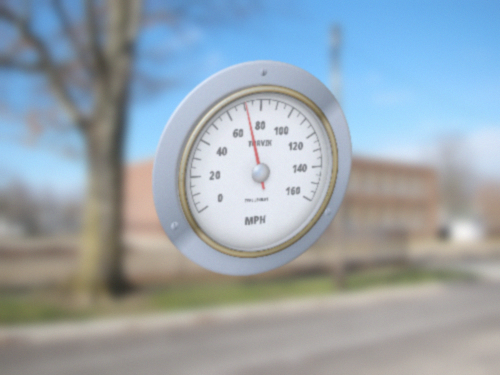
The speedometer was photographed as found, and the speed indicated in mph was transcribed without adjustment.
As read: 70 mph
